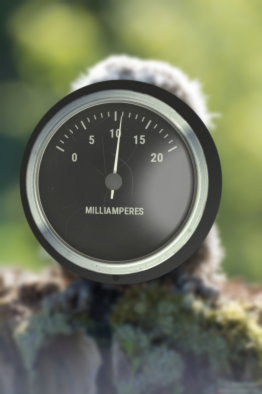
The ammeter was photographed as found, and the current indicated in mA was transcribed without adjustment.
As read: 11 mA
